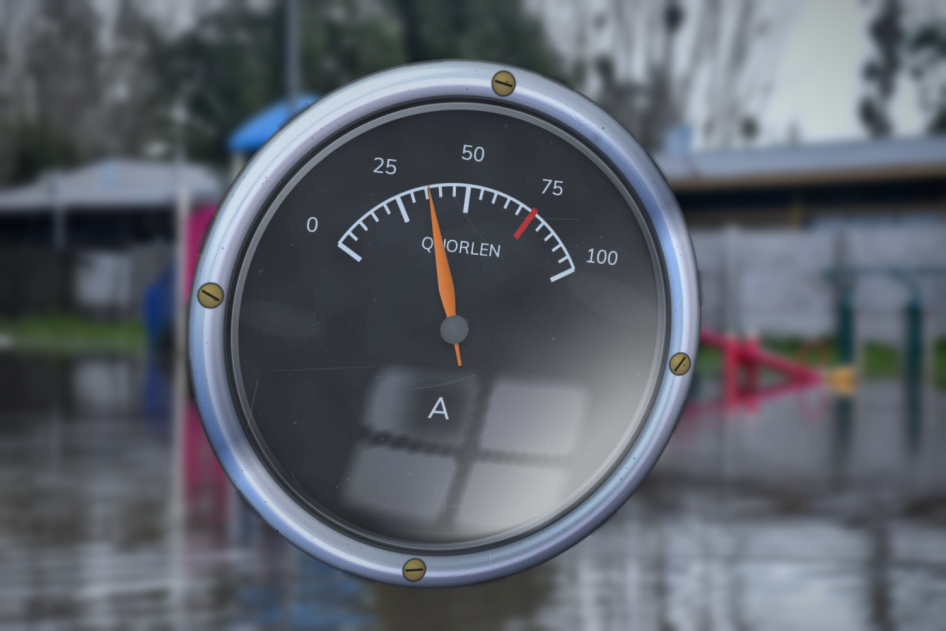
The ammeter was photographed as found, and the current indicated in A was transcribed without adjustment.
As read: 35 A
